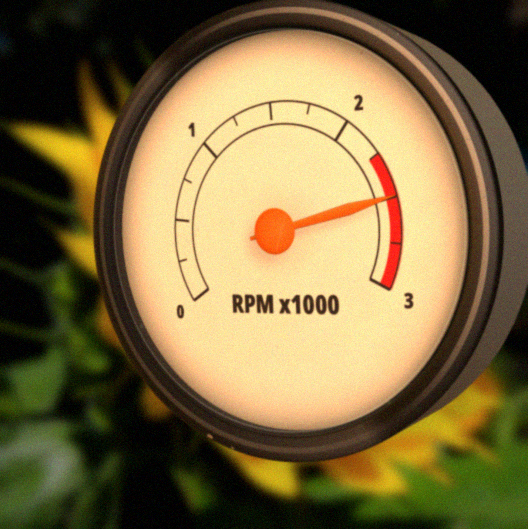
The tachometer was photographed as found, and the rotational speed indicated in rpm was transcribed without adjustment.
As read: 2500 rpm
